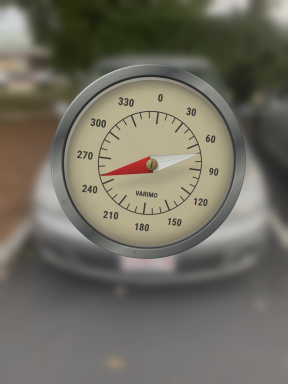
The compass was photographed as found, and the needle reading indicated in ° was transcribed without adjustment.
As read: 250 °
